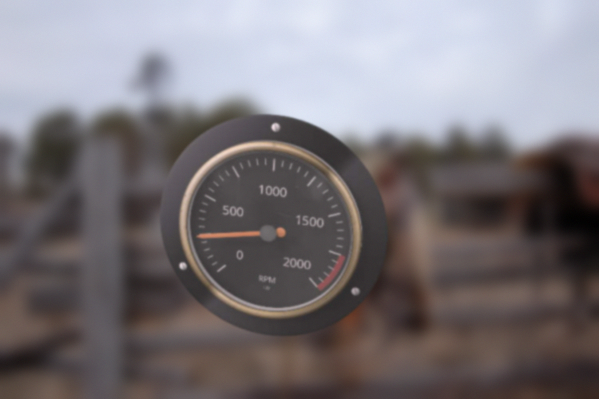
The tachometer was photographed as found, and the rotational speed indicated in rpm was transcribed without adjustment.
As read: 250 rpm
